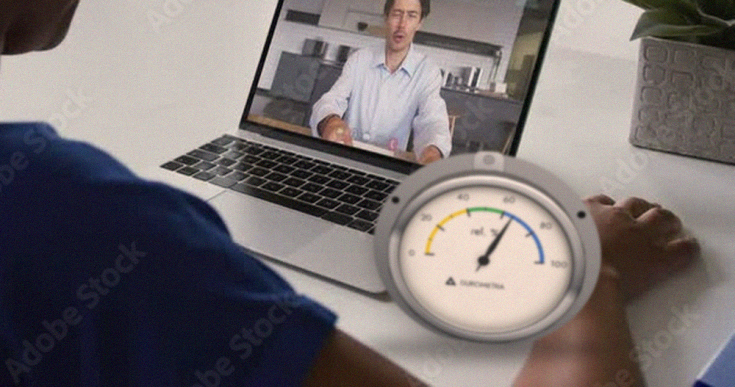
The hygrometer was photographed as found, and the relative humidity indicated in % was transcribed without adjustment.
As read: 65 %
